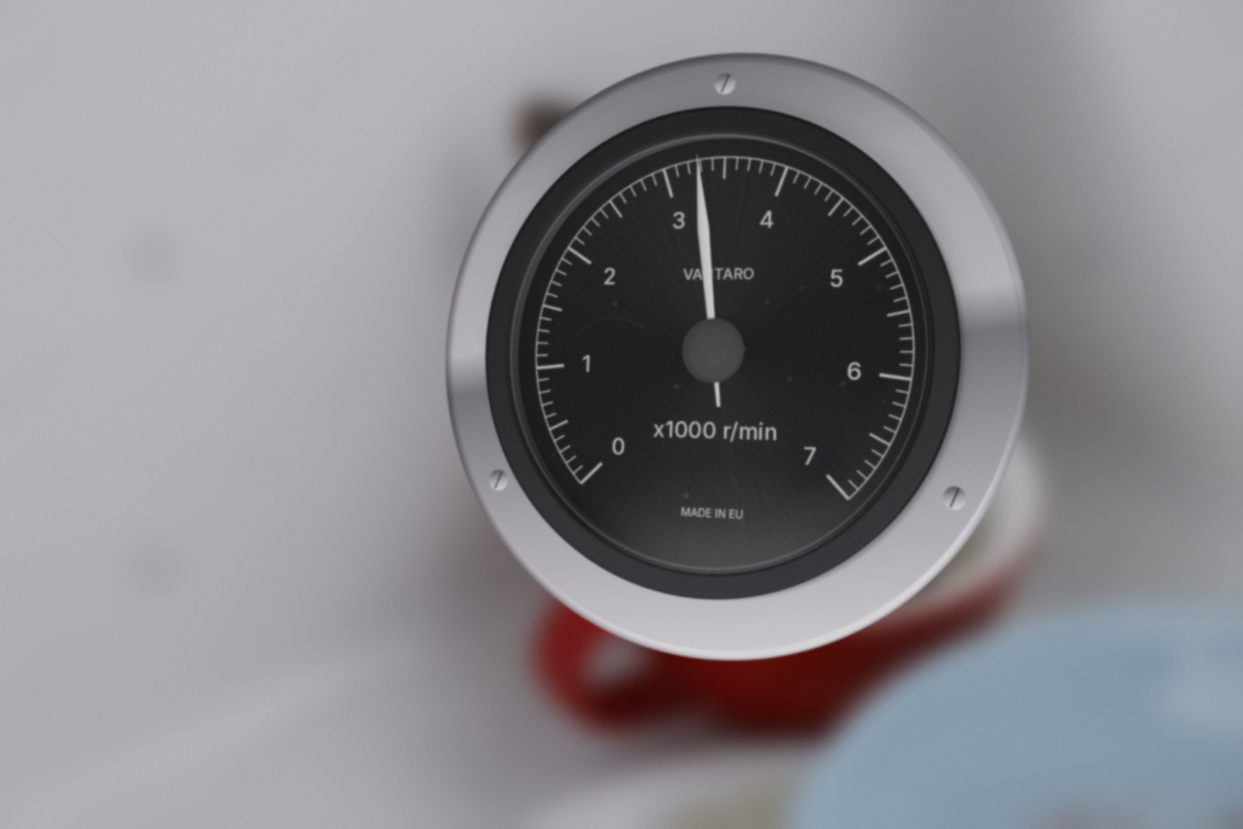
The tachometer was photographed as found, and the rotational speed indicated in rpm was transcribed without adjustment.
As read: 3300 rpm
